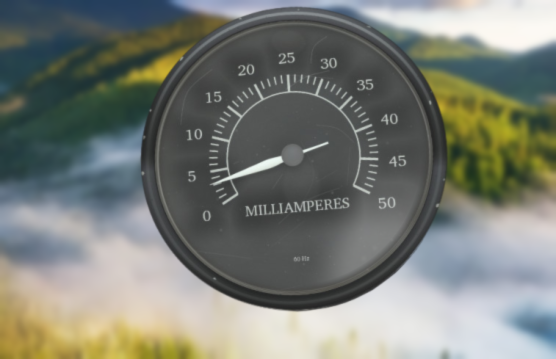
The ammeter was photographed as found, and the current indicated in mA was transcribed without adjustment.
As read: 3 mA
